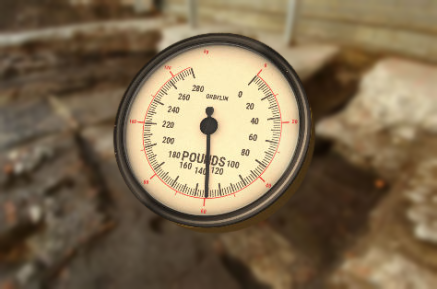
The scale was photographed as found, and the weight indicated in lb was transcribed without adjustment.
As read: 130 lb
